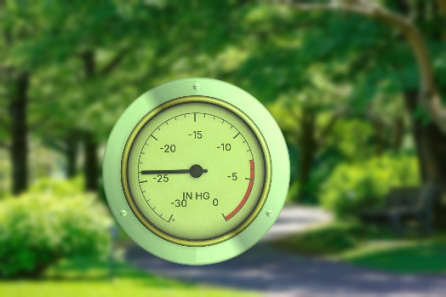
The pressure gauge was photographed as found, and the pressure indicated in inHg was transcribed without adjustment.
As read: -24 inHg
